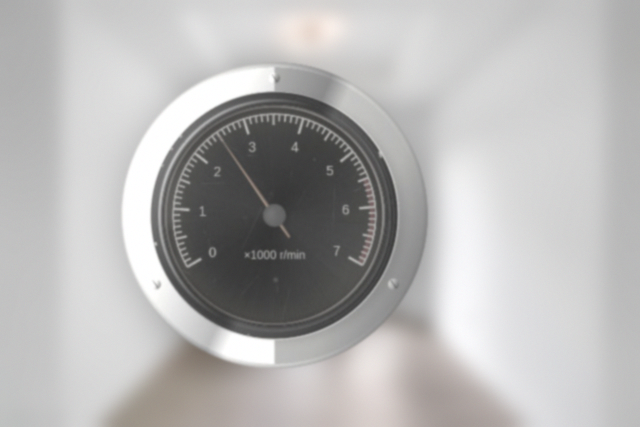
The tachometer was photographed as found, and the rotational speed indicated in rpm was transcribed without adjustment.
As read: 2500 rpm
